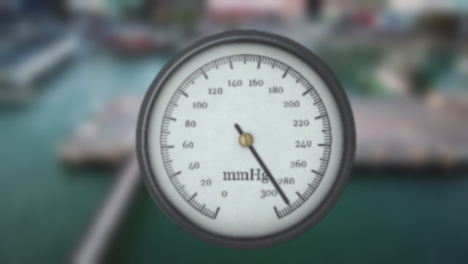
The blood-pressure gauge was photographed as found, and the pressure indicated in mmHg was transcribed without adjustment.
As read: 290 mmHg
